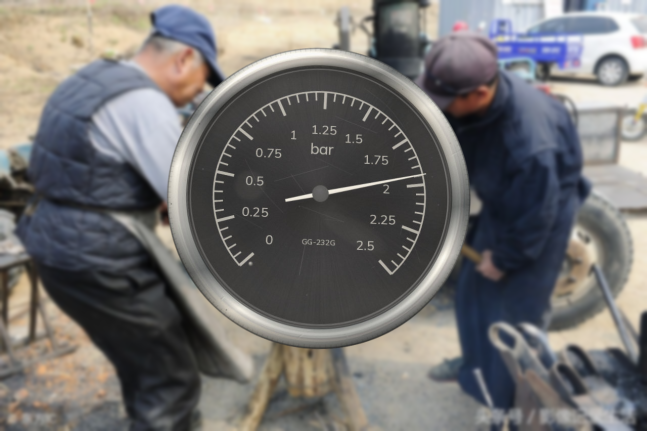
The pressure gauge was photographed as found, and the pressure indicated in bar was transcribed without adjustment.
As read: 1.95 bar
